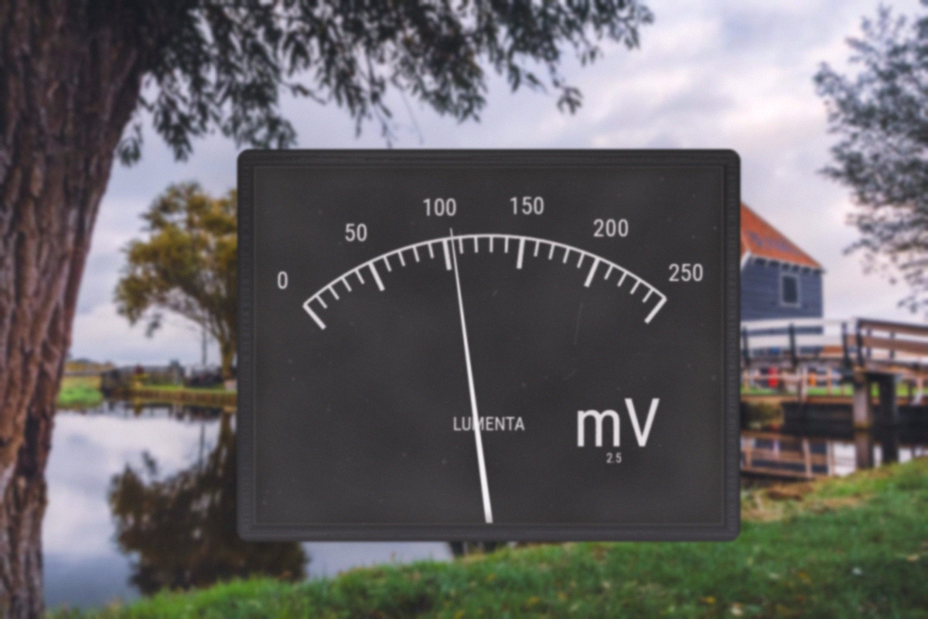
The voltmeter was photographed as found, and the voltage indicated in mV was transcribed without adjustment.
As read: 105 mV
